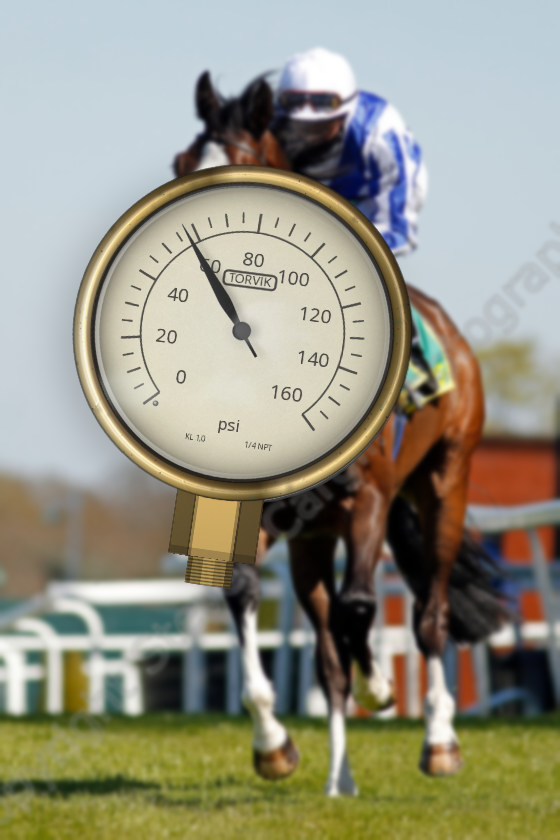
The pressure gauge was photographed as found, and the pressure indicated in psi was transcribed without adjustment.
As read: 57.5 psi
